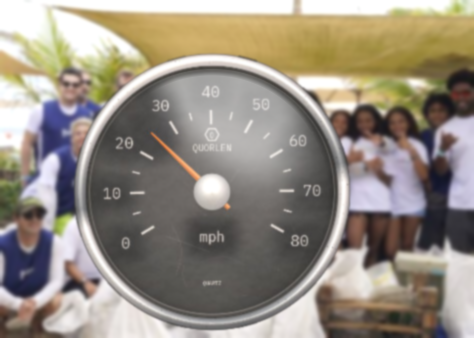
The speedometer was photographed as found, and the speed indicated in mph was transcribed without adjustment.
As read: 25 mph
